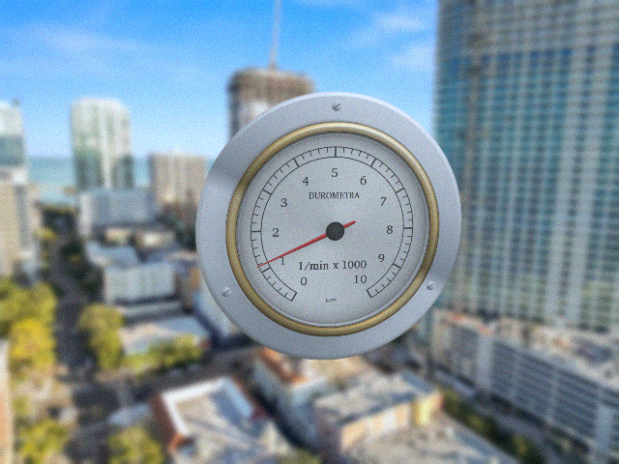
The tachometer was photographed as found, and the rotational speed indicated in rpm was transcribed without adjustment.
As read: 1200 rpm
